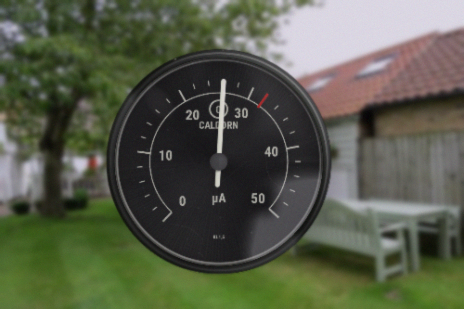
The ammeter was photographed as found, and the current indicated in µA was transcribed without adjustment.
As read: 26 µA
